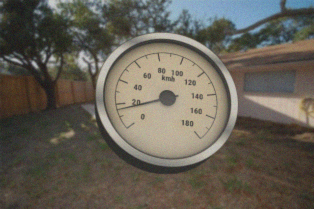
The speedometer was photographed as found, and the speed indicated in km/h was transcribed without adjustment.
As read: 15 km/h
